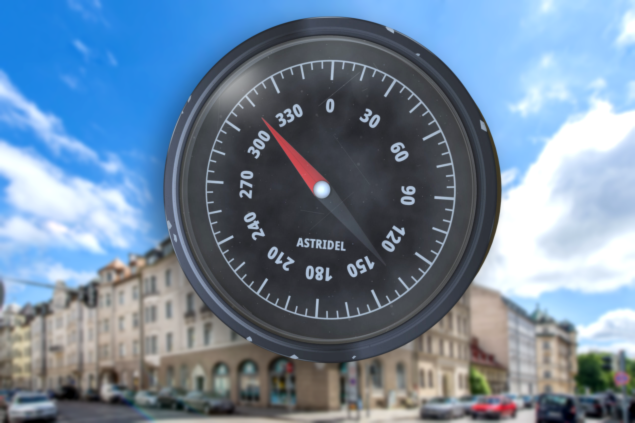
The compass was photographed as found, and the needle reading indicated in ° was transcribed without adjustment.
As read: 315 °
